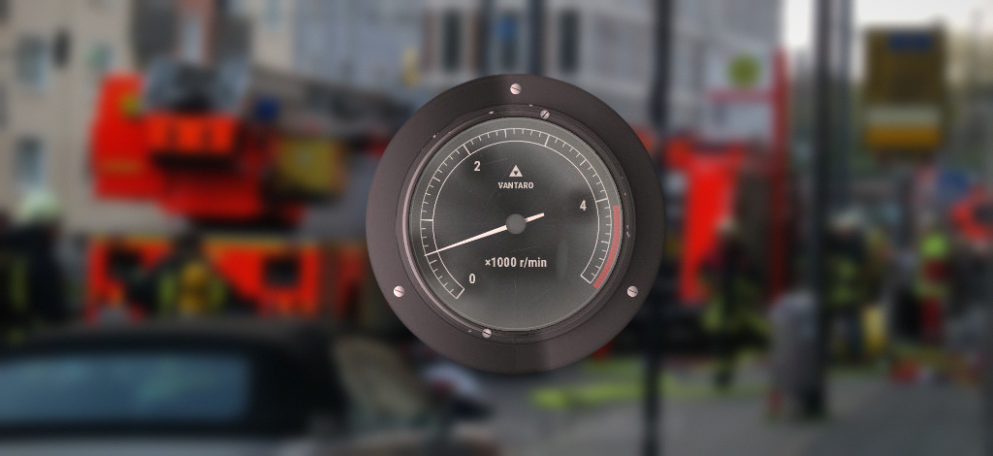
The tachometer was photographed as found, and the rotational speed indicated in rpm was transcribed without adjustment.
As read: 600 rpm
